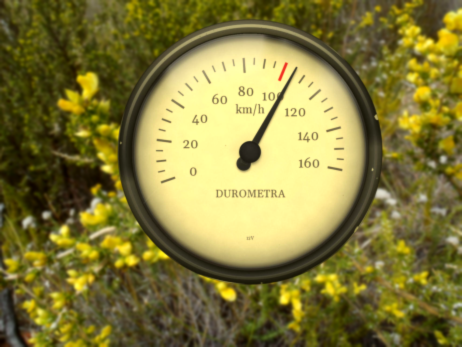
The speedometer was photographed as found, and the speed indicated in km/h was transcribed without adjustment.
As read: 105 km/h
